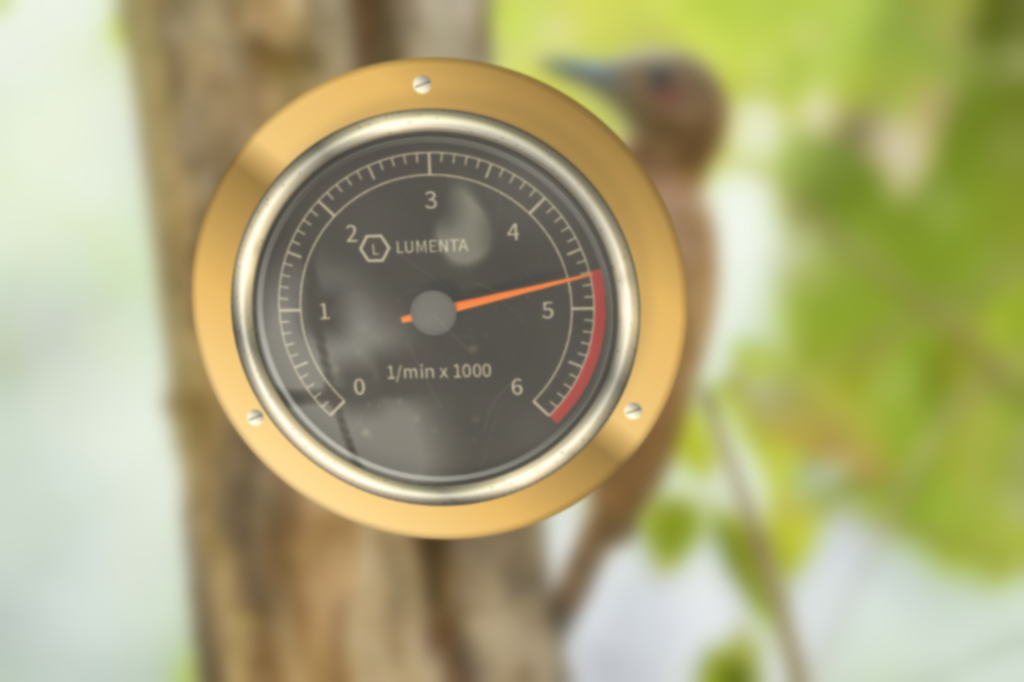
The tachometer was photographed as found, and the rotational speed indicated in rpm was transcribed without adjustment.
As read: 4700 rpm
